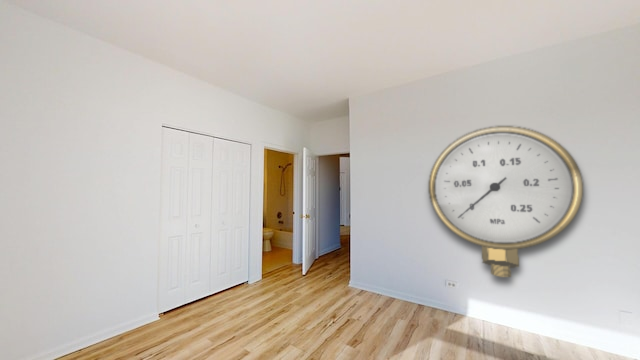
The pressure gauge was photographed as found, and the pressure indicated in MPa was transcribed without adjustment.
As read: 0 MPa
